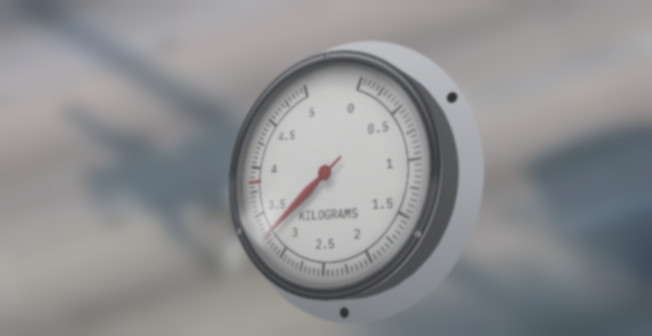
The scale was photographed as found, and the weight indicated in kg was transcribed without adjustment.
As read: 3.25 kg
